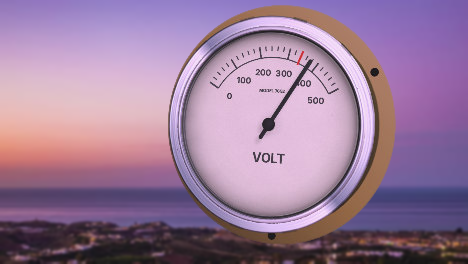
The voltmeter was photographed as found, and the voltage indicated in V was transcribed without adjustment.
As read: 380 V
